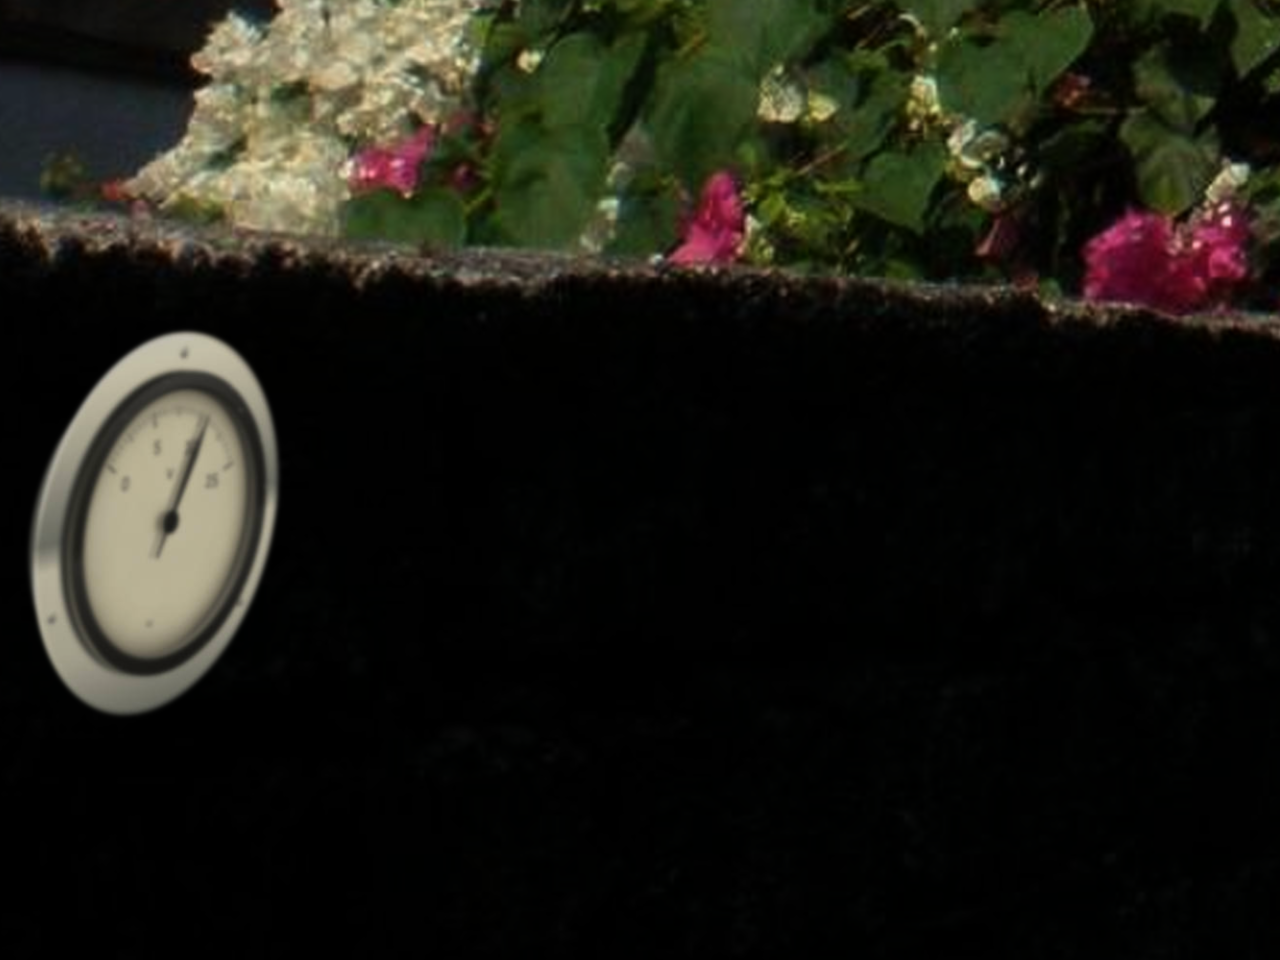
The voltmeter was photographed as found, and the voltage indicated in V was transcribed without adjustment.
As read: 10 V
